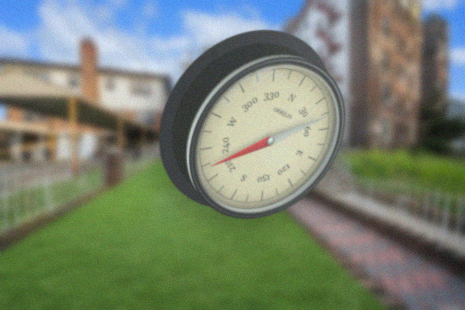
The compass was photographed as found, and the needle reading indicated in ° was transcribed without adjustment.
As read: 225 °
